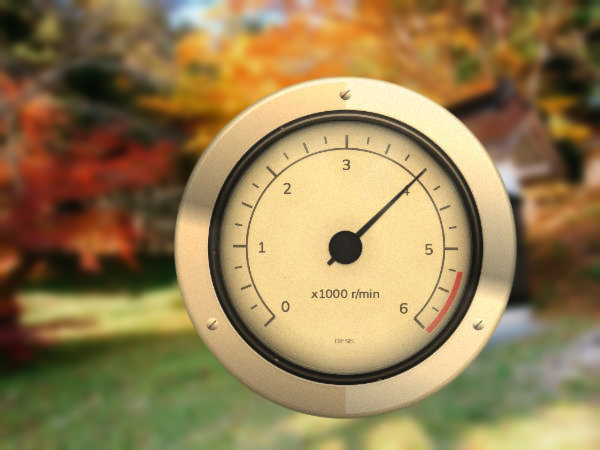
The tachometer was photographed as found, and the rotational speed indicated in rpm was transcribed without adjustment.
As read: 4000 rpm
